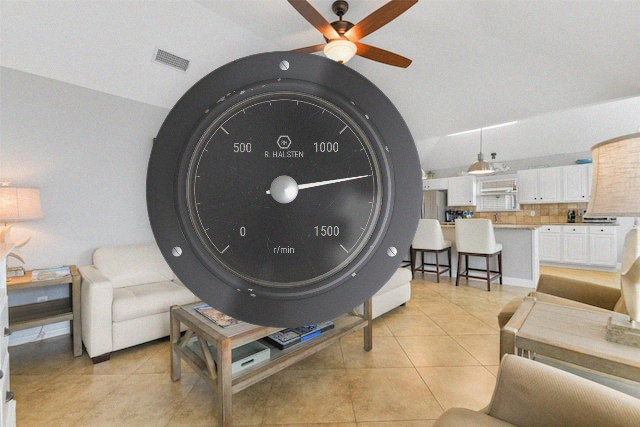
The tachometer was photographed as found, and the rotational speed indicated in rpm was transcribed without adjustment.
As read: 1200 rpm
